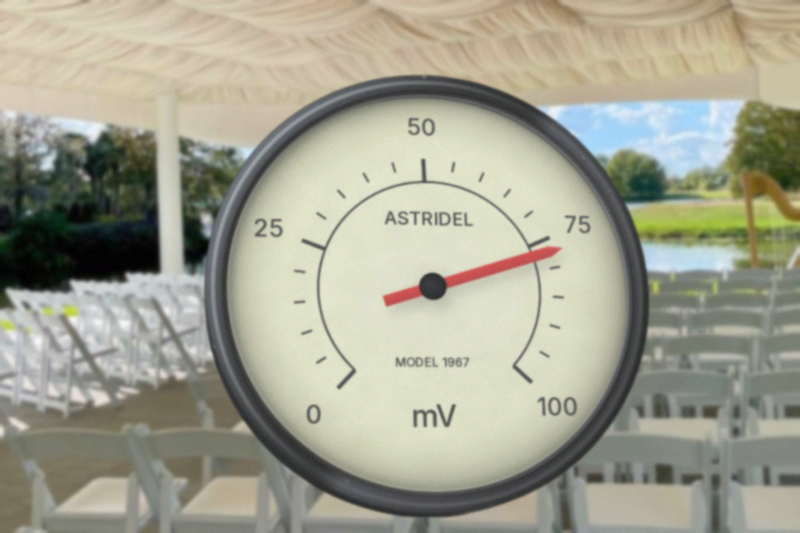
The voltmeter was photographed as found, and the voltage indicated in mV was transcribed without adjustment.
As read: 77.5 mV
